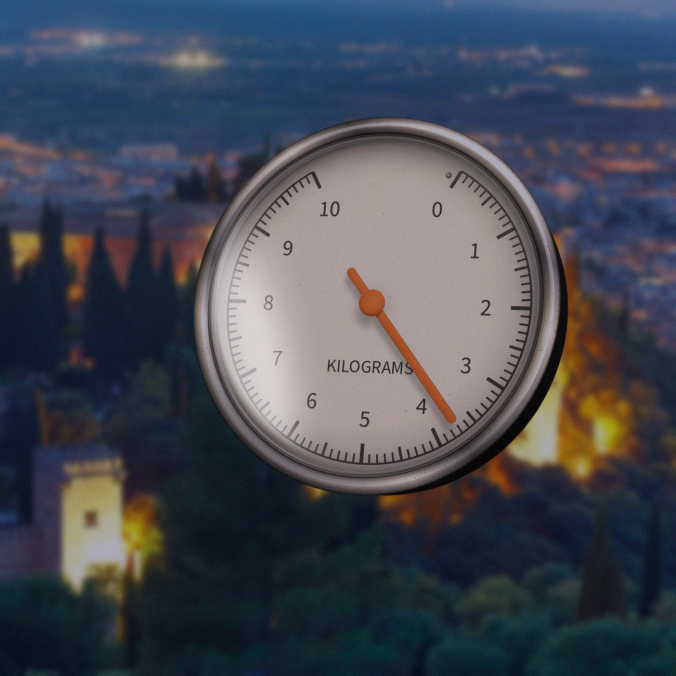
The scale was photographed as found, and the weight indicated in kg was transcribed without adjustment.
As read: 3.7 kg
